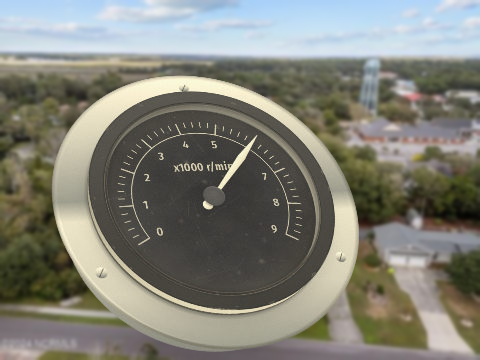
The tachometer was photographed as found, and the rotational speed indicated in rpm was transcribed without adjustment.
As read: 6000 rpm
